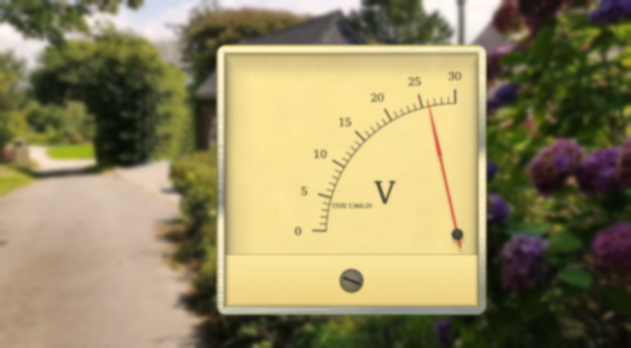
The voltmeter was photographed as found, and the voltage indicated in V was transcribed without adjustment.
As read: 26 V
